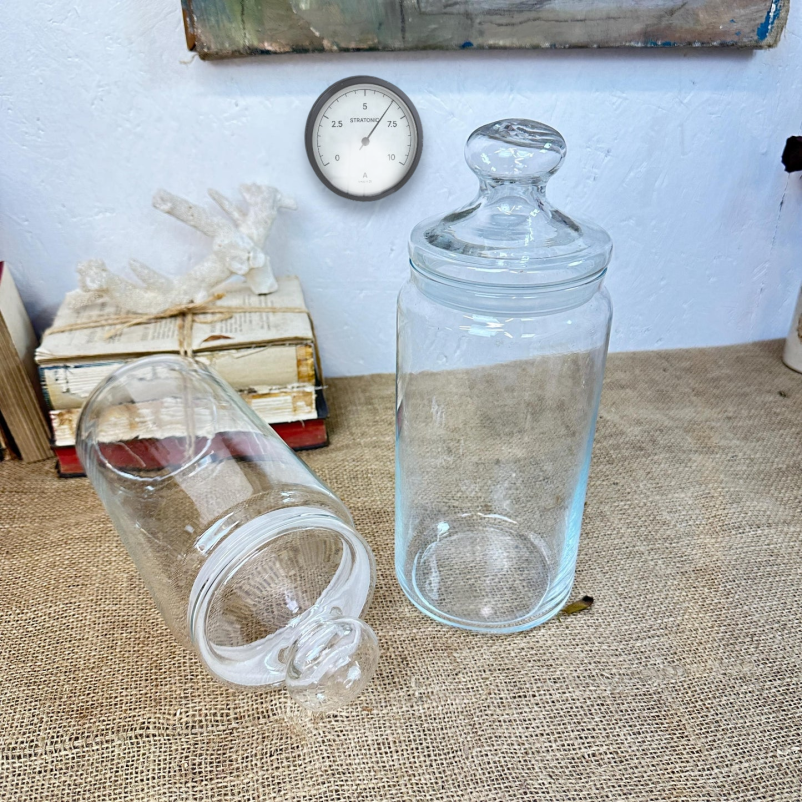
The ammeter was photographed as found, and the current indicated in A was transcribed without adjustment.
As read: 6.5 A
